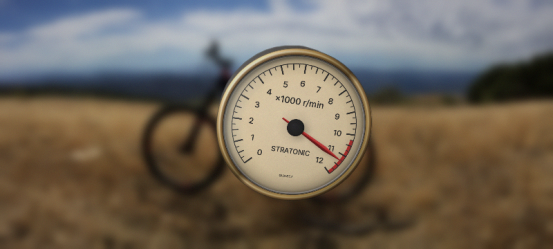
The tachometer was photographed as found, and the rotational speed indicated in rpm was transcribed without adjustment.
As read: 11250 rpm
